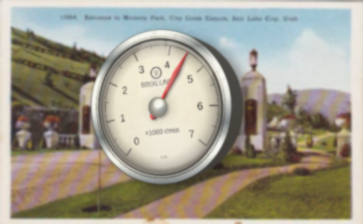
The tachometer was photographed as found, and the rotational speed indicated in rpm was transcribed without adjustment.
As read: 4500 rpm
